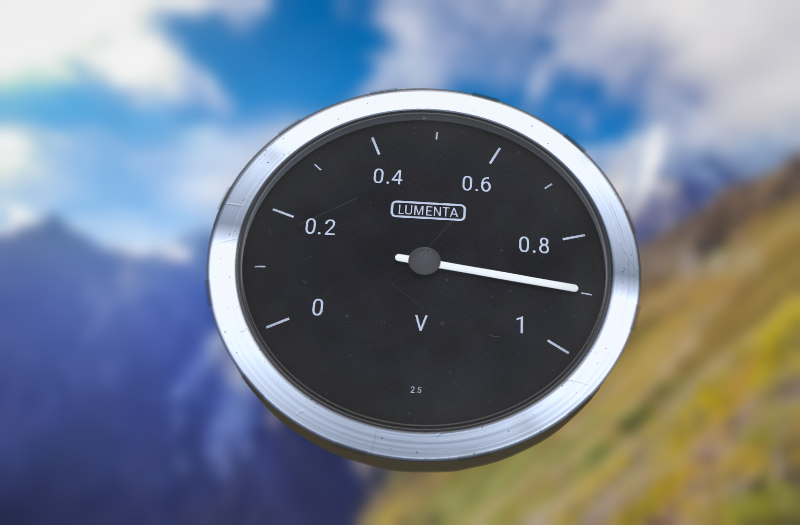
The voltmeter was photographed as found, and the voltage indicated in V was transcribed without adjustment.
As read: 0.9 V
